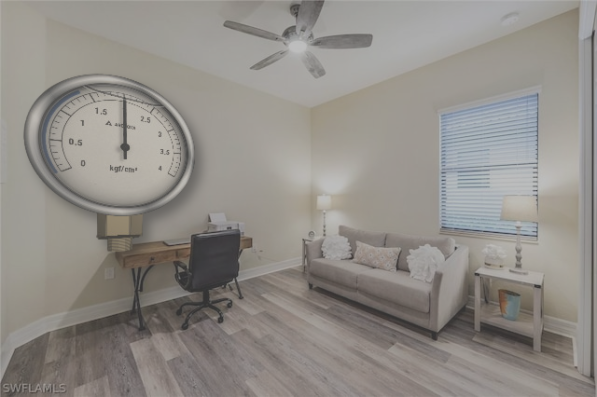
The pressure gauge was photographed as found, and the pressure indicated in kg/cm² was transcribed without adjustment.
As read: 2 kg/cm²
